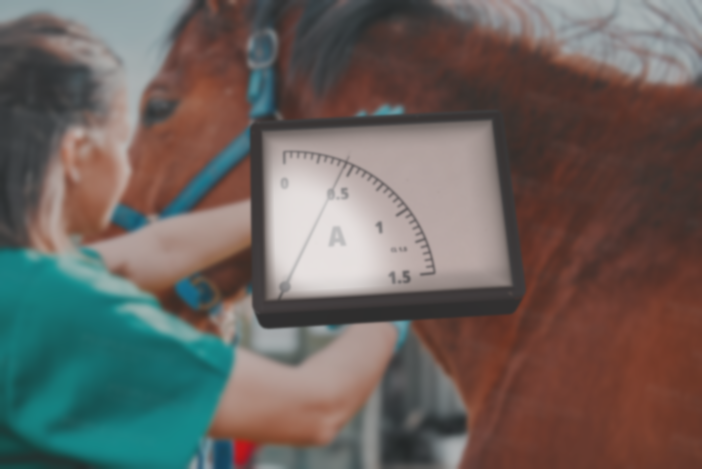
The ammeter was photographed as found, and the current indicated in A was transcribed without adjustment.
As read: 0.45 A
